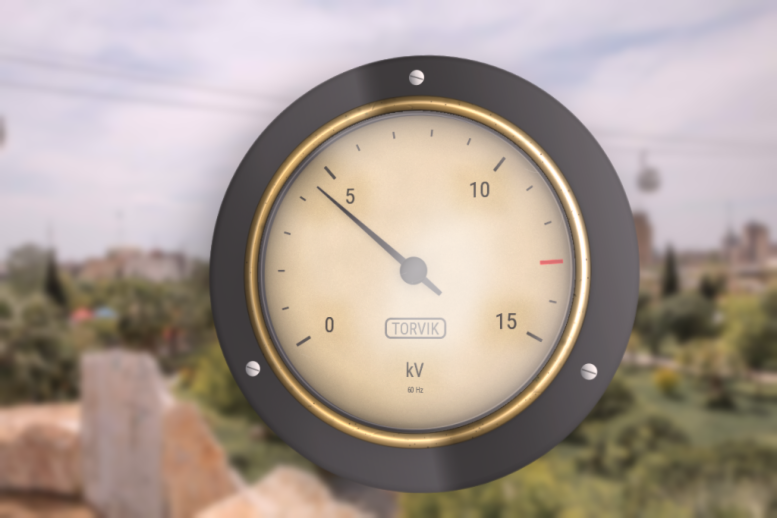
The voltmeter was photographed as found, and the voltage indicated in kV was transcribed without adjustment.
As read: 4.5 kV
